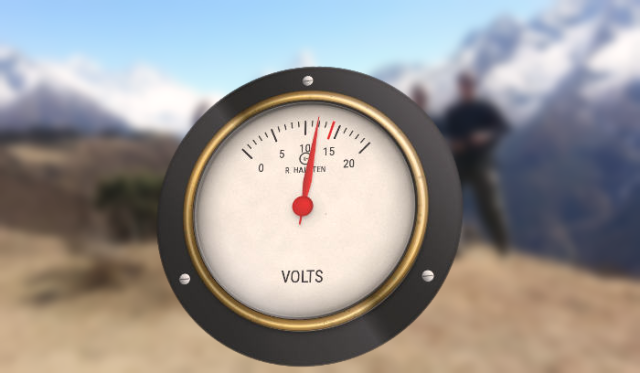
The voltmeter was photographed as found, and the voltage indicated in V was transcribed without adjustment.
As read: 12 V
